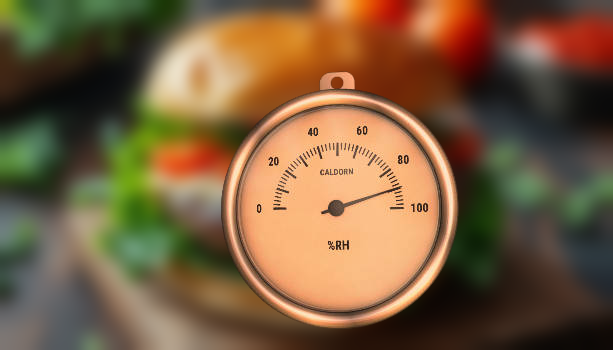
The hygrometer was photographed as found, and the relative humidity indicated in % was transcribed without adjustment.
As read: 90 %
